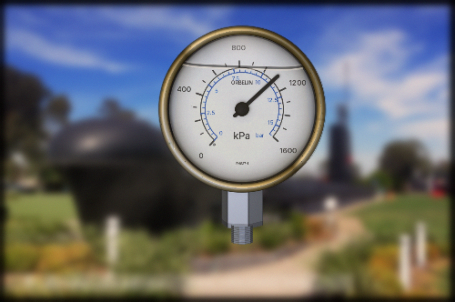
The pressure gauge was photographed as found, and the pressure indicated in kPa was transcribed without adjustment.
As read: 1100 kPa
